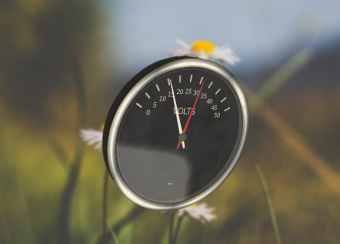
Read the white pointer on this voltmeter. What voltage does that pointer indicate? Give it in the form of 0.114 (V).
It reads 15 (V)
